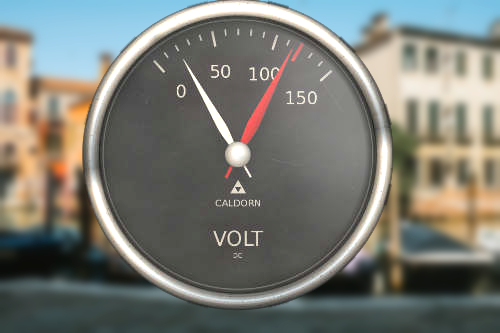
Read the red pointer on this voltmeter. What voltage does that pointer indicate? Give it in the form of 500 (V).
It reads 115 (V)
